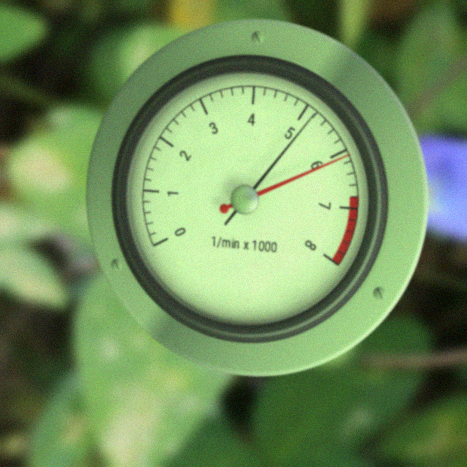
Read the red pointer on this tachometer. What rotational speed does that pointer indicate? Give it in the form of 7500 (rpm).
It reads 6100 (rpm)
